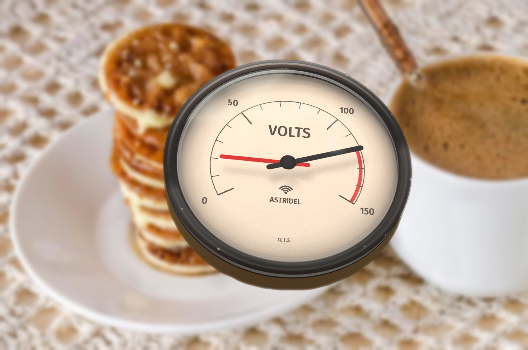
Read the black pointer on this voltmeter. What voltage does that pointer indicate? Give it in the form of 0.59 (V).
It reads 120 (V)
